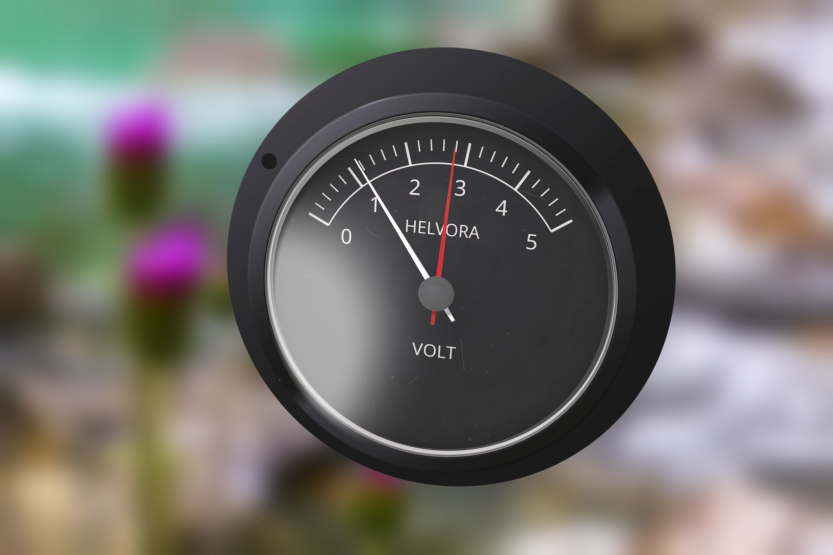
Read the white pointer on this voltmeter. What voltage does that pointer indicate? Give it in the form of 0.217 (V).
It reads 1.2 (V)
